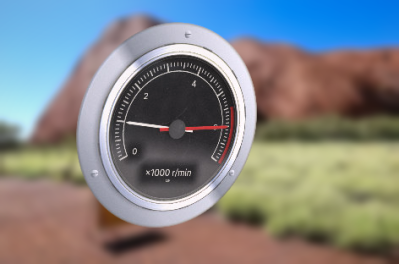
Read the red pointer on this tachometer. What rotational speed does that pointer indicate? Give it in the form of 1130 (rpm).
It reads 6000 (rpm)
